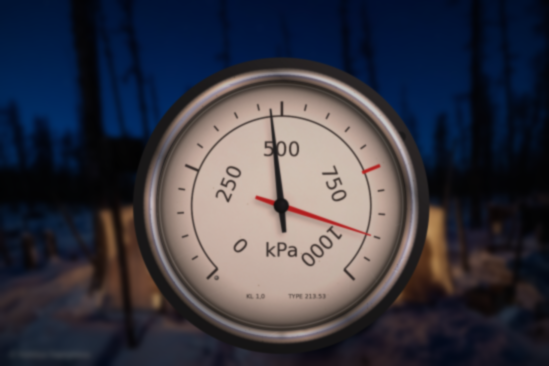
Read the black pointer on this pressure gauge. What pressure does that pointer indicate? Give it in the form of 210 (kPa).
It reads 475 (kPa)
